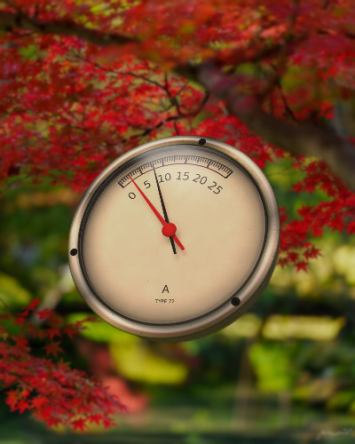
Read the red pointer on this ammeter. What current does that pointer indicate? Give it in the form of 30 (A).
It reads 2.5 (A)
